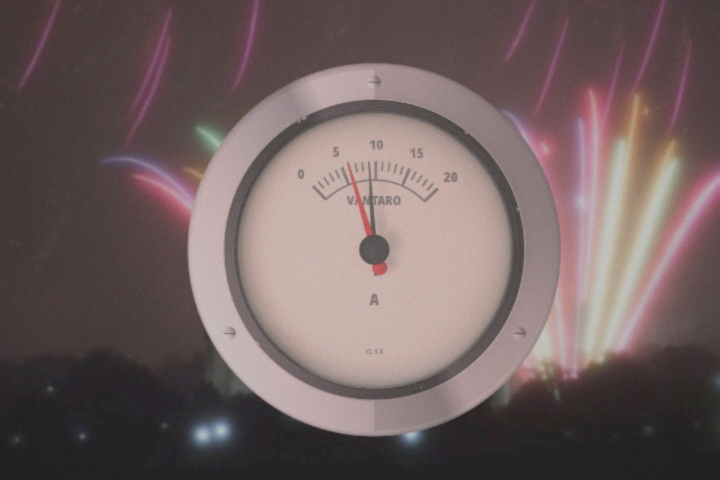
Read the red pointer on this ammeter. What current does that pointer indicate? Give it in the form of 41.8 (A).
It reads 6 (A)
